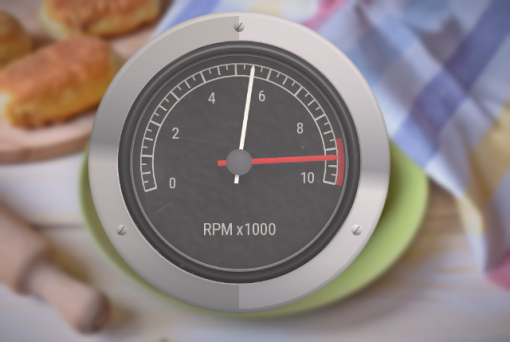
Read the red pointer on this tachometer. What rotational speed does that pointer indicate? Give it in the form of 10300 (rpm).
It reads 9250 (rpm)
